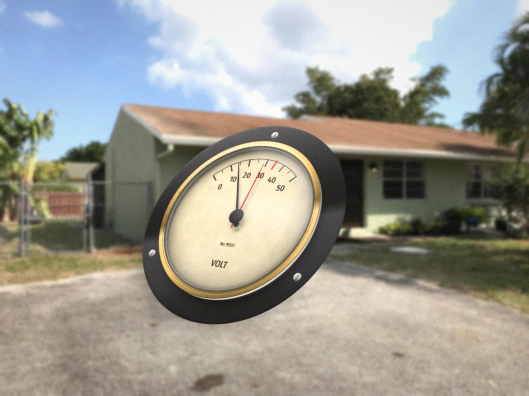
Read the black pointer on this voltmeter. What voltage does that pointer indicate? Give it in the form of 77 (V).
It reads 15 (V)
